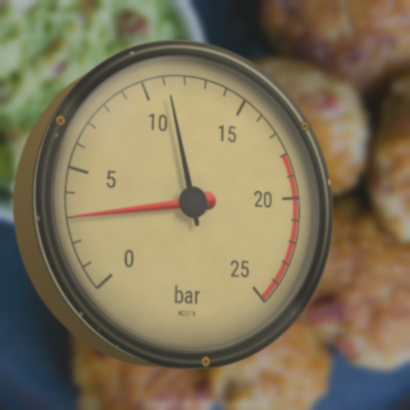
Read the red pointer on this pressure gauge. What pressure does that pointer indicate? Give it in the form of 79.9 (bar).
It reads 3 (bar)
